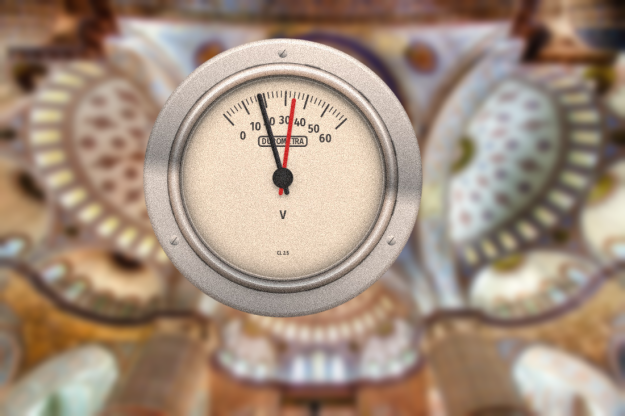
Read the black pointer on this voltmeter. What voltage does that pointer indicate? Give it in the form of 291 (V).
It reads 18 (V)
